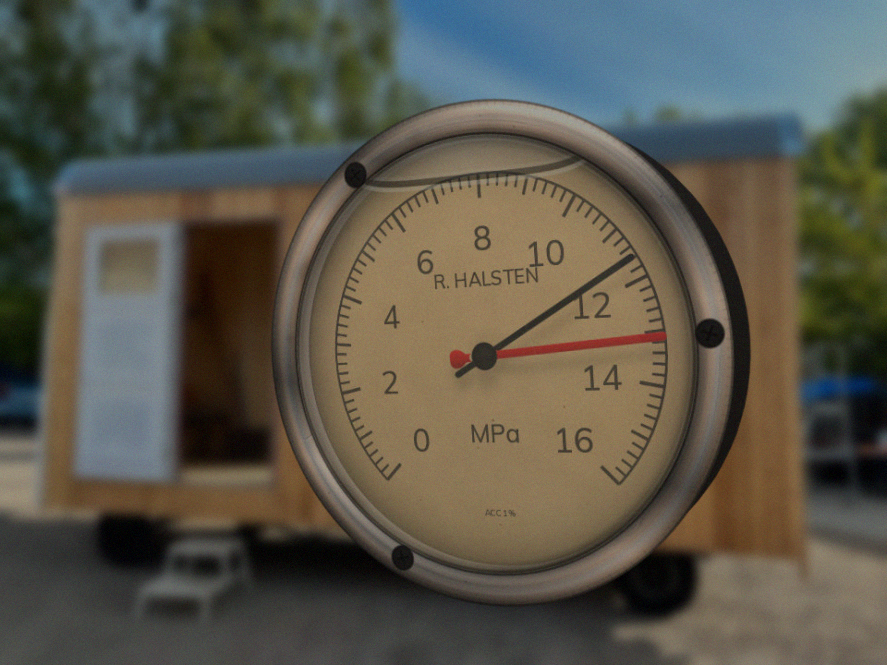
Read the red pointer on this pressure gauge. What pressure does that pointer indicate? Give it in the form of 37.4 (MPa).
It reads 13.1 (MPa)
